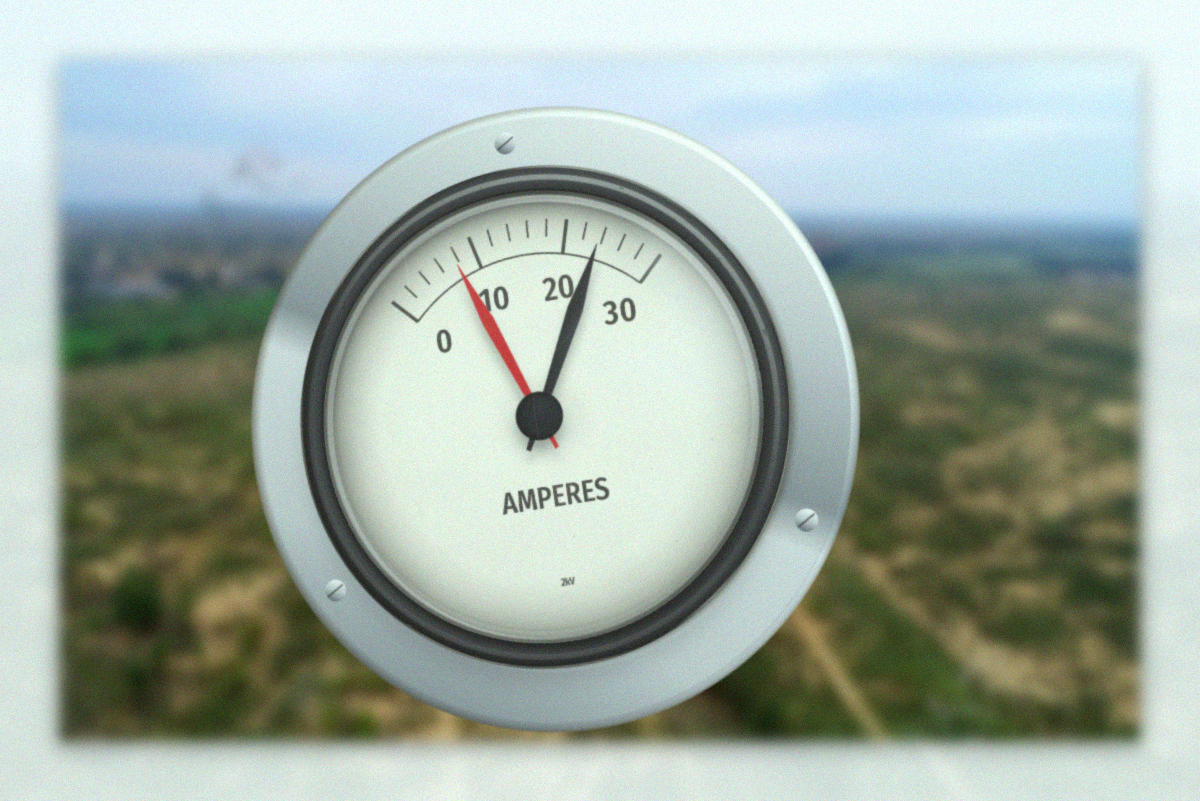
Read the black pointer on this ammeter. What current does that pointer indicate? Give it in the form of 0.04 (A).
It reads 24 (A)
